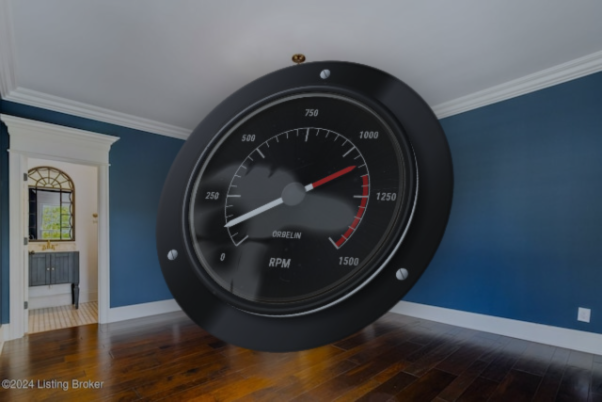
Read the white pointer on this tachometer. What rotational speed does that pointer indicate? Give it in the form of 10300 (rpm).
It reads 100 (rpm)
